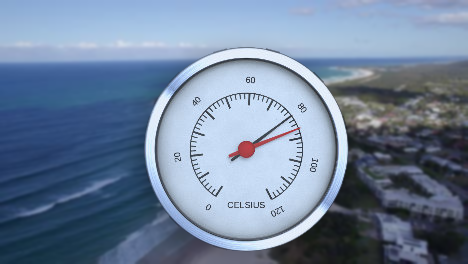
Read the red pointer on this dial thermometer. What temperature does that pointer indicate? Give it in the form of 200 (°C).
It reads 86 (°C)
